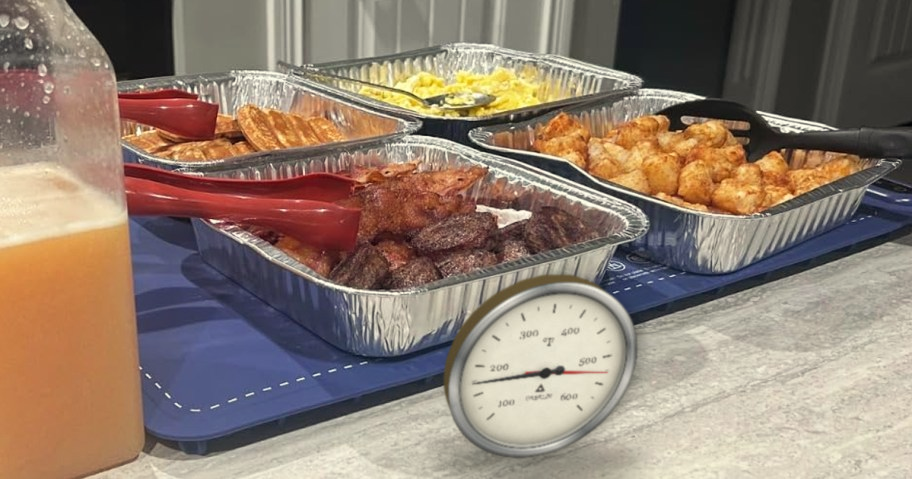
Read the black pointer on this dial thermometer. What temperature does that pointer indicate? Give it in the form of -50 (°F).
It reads 175 (°F)
